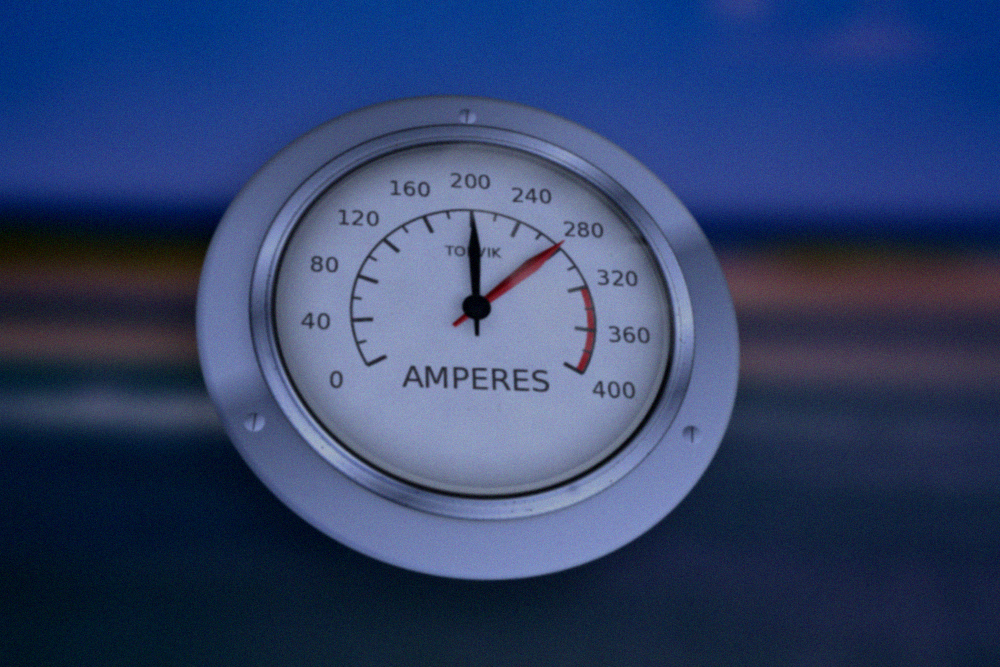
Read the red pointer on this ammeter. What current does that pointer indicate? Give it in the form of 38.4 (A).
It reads 280 (A)
